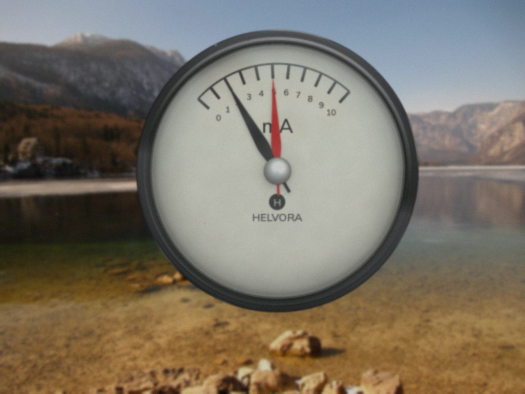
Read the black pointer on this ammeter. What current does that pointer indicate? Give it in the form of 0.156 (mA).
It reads 2 (mA)
